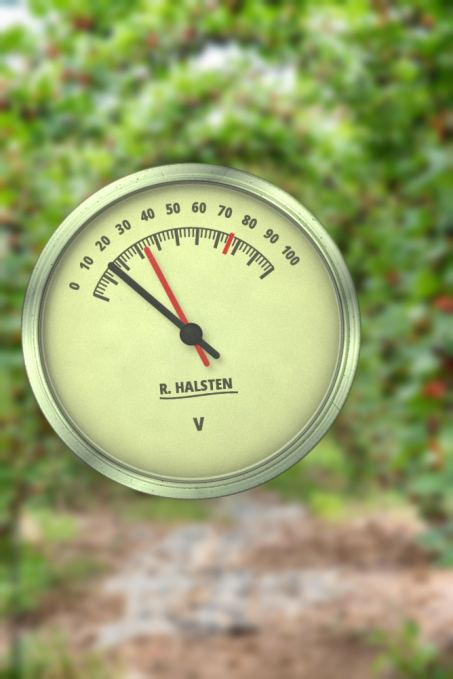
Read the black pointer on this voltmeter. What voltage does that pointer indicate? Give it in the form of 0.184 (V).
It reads 16 (V)
